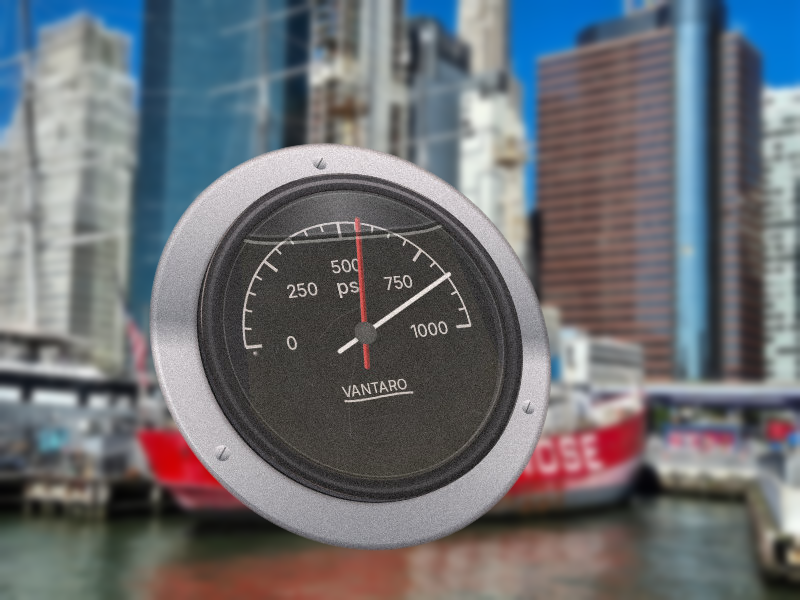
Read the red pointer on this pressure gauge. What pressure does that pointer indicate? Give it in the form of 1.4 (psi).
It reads 550 (psi)
